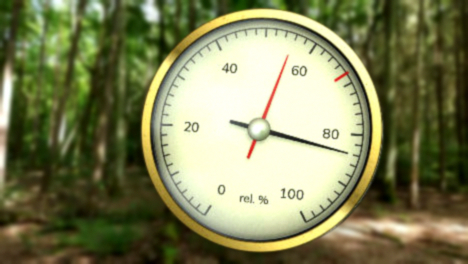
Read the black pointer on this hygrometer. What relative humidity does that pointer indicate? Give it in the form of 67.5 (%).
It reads 84 (%)
